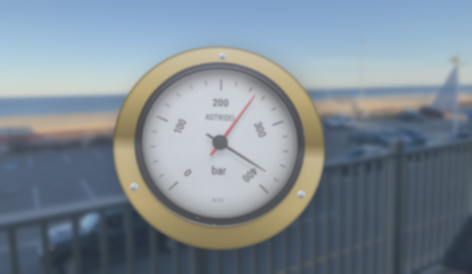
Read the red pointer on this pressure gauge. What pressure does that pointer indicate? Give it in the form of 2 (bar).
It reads 250 (bar)
